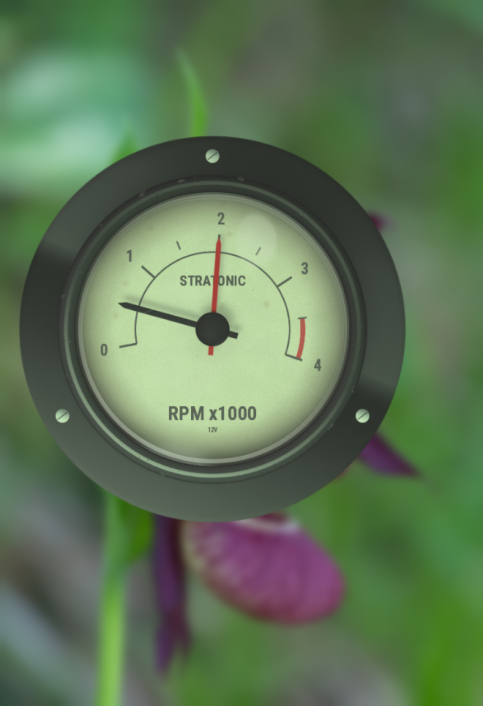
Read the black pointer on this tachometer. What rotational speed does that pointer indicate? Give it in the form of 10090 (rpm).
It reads 500 (rpm)
